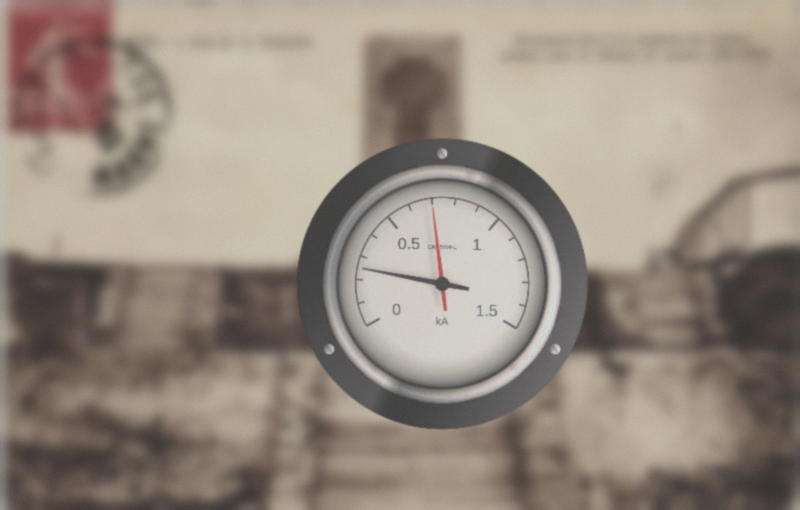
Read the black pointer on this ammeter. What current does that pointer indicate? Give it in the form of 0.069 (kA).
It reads 0.25 (kA)
